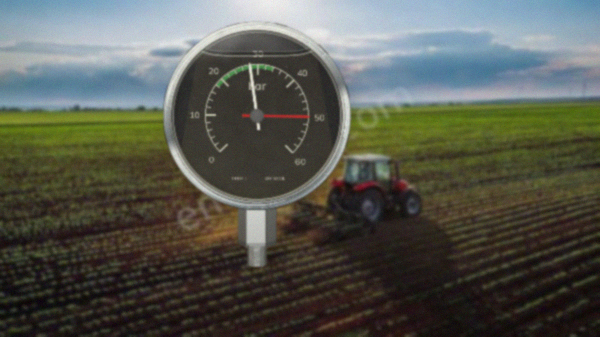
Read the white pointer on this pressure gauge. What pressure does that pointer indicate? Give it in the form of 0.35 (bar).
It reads 28 (bar)
